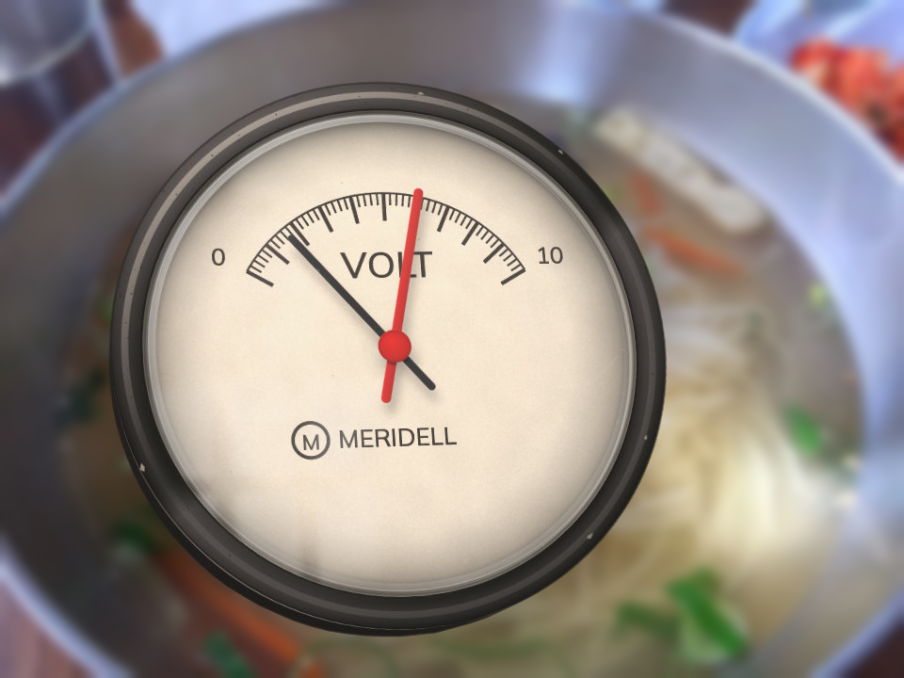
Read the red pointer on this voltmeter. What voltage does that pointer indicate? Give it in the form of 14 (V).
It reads 6 (V)
